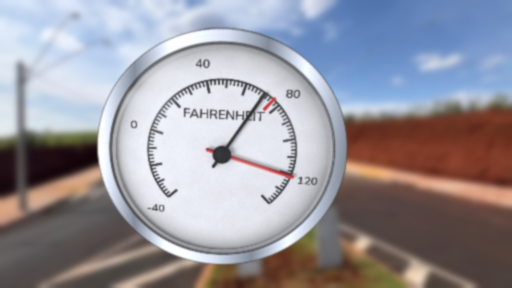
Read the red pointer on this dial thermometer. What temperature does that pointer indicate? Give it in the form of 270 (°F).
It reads 120 (°F)
